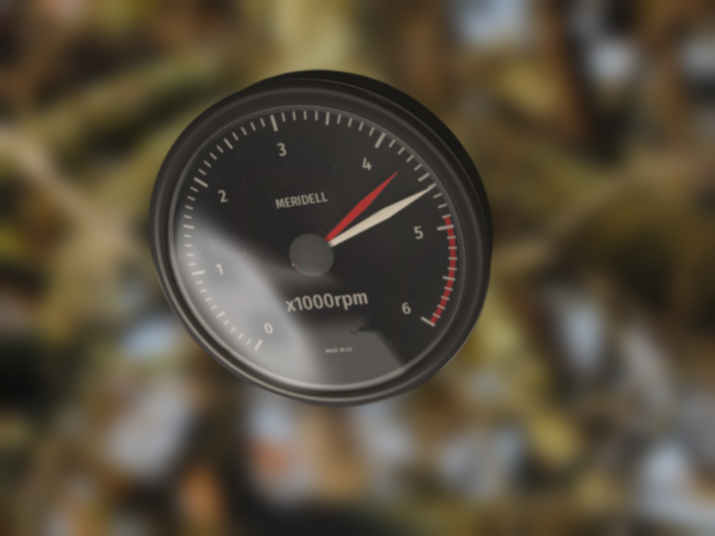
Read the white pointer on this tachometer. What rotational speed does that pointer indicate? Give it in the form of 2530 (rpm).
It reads 4600 (rpm)
